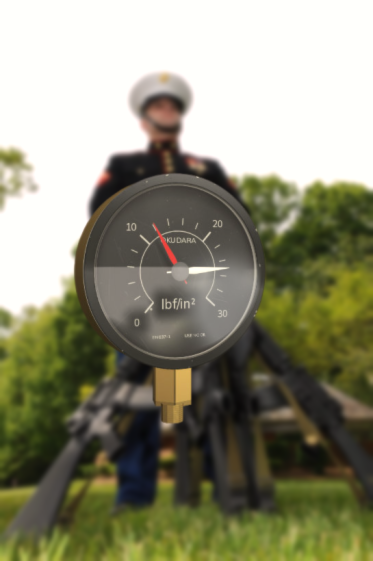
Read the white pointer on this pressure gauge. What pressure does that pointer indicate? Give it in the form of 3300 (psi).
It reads 25 (psi)
